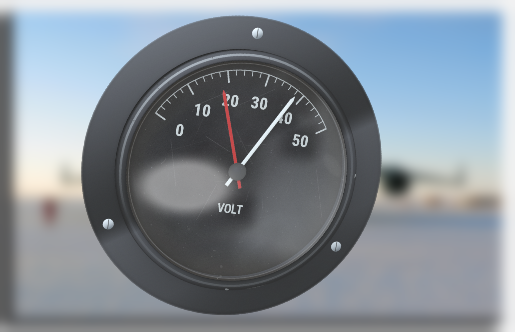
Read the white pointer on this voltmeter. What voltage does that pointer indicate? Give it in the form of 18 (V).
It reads 38 (V)
